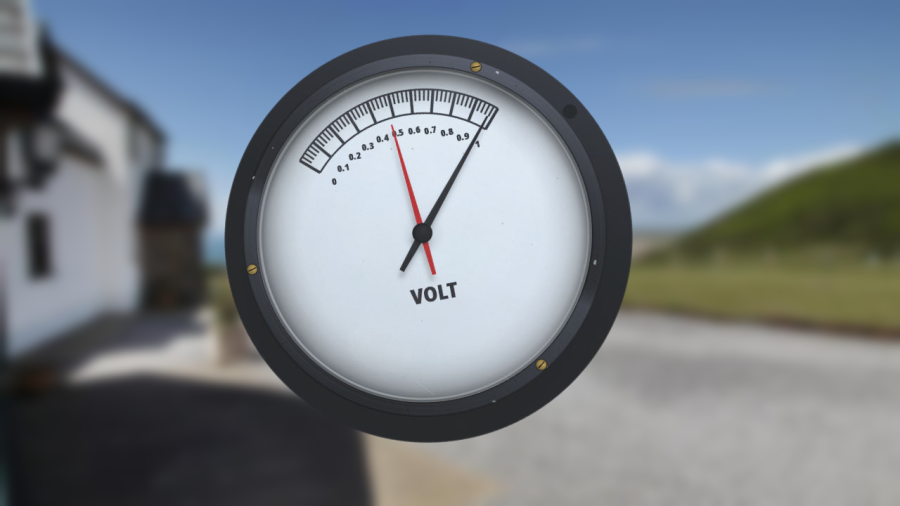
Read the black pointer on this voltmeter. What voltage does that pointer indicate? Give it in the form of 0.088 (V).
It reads 0.98 (V)
